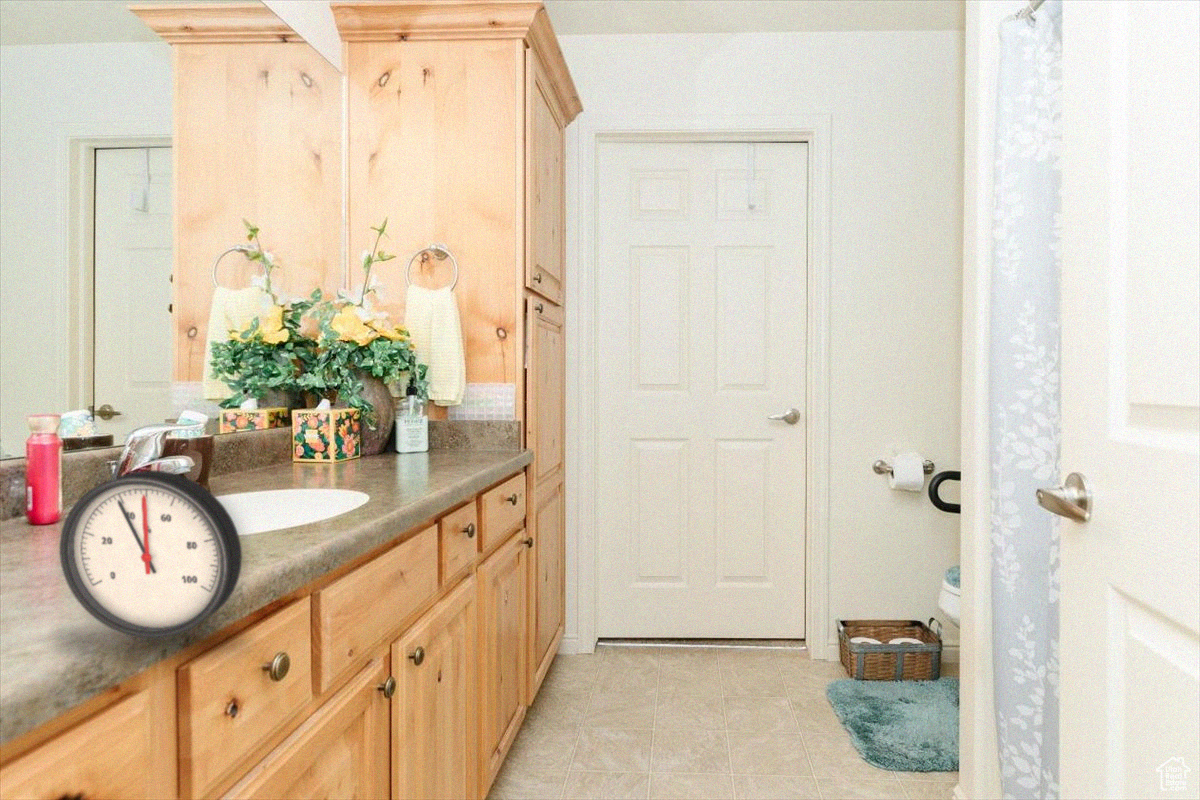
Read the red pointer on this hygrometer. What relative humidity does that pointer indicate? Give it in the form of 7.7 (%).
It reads 50 (%)
